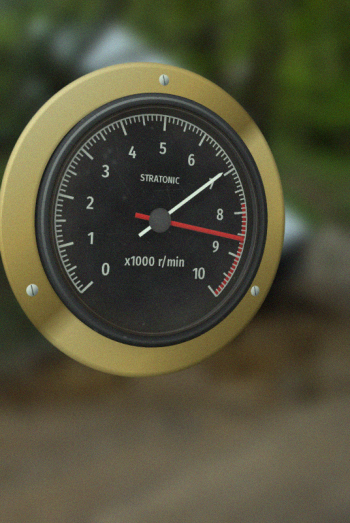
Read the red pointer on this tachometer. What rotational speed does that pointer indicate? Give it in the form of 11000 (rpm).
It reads 8600 (rpm)
